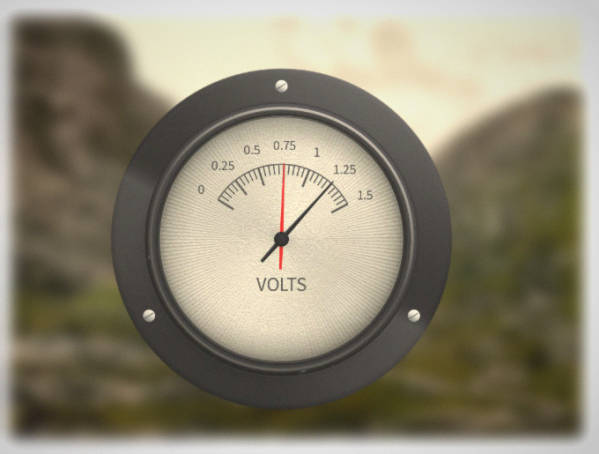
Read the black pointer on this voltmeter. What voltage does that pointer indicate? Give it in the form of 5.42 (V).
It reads 1.25 (V)
